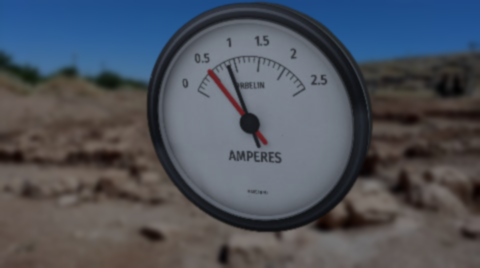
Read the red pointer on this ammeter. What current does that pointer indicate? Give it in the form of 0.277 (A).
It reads 0.5 (A)
